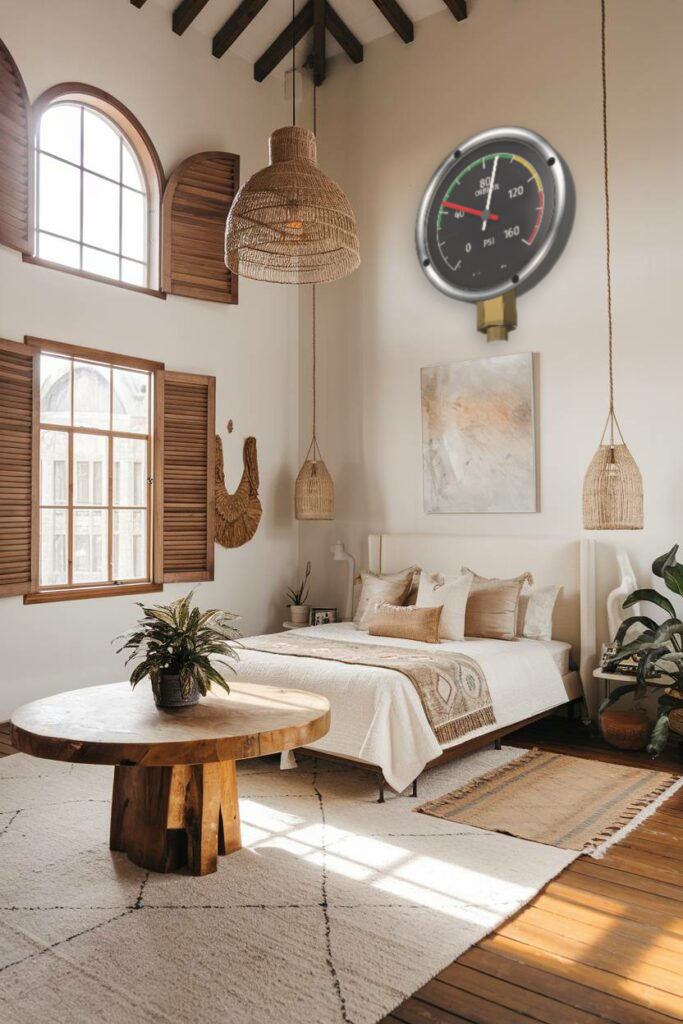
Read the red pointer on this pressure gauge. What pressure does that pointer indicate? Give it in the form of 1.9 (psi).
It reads 45 (psi)
